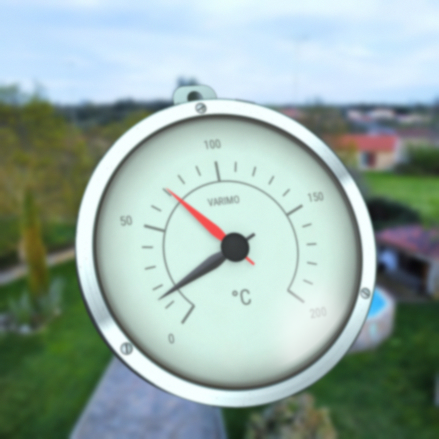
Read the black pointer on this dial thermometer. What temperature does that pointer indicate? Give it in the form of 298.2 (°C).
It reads 15 (°C)
